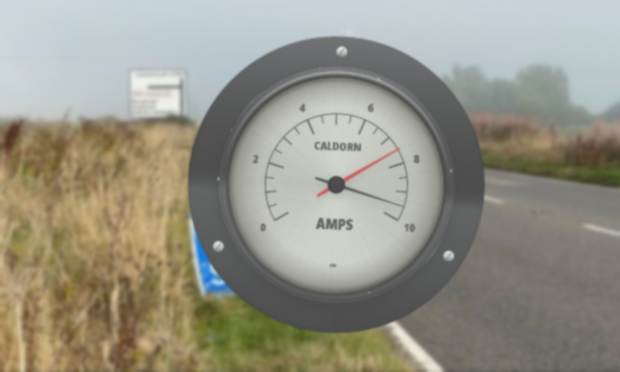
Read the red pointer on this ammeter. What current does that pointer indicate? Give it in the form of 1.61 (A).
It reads 7.5 (A)
